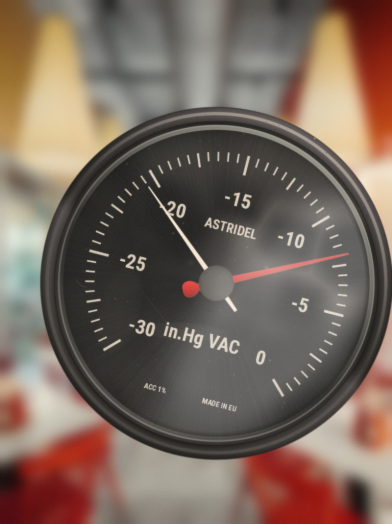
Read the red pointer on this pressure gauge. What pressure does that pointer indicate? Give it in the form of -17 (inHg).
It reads -8 (inHg)
